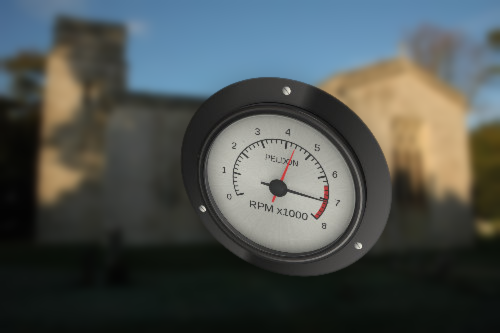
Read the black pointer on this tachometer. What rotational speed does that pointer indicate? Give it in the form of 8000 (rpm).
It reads 7000 (rpm)
